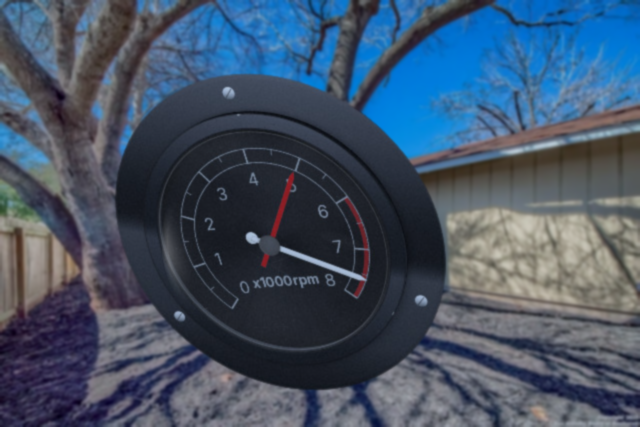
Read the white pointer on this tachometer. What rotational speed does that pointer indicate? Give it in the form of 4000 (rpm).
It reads 7500 (rpm)
